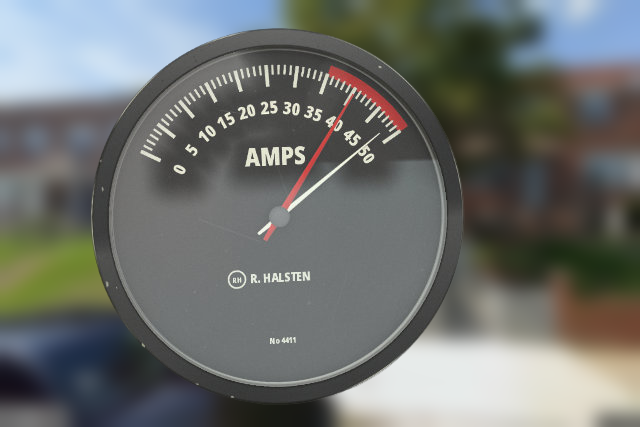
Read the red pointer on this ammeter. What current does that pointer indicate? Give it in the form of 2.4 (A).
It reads 40 (A)
